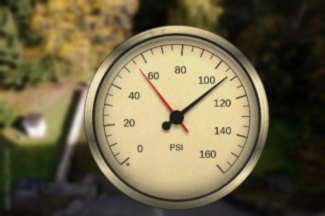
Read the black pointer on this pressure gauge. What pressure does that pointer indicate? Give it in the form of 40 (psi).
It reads 107.5 (psi)
